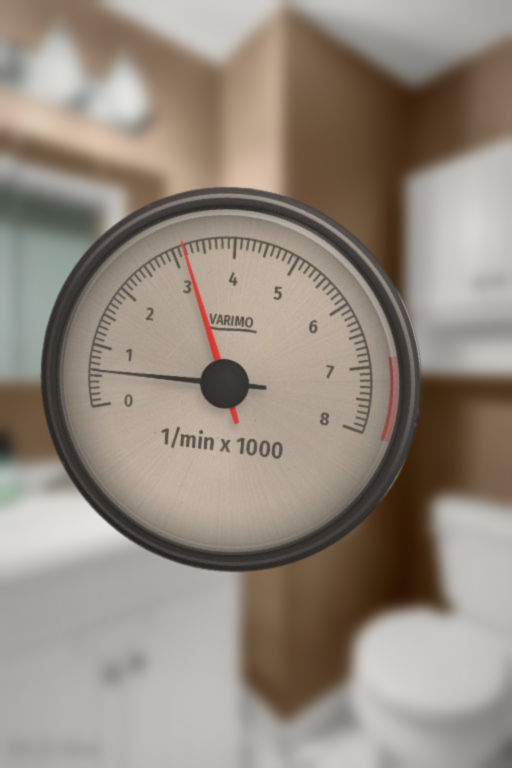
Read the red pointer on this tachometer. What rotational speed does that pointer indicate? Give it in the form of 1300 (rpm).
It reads 3200 (rpm)
